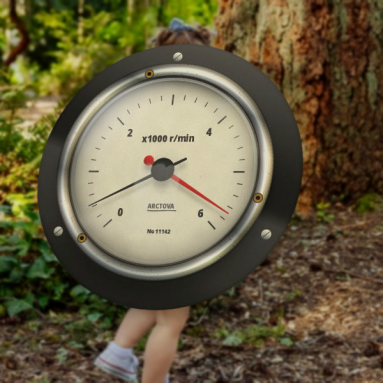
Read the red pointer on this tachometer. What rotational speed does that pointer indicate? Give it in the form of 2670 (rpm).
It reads 5700 (rpm)
